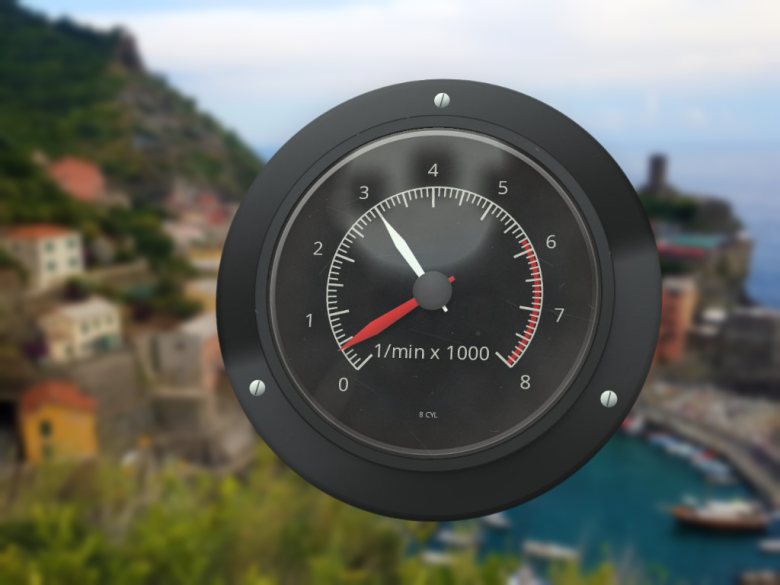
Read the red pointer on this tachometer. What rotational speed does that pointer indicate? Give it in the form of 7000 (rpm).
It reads 400 (rpm)
